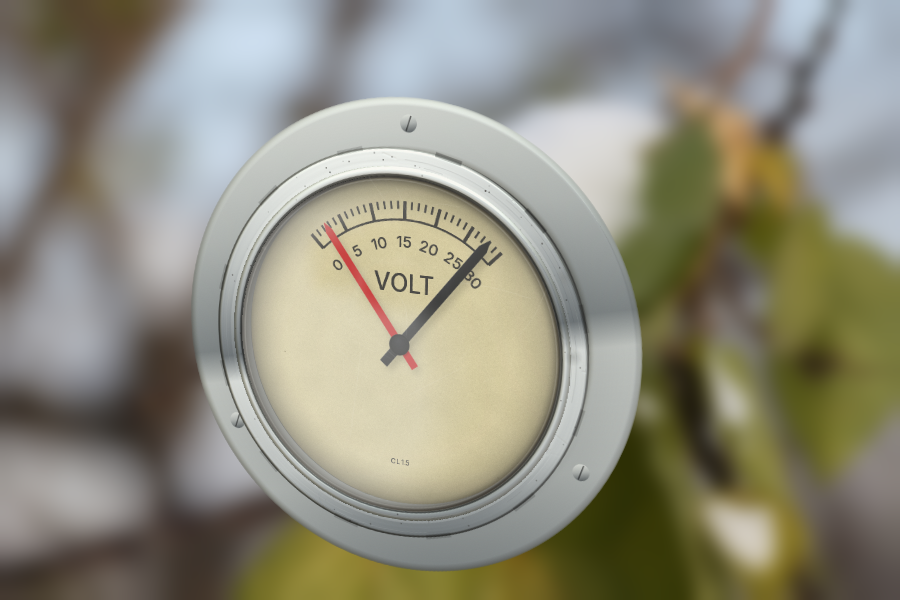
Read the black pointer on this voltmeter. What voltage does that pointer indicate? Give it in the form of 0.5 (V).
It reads 28 (V)
